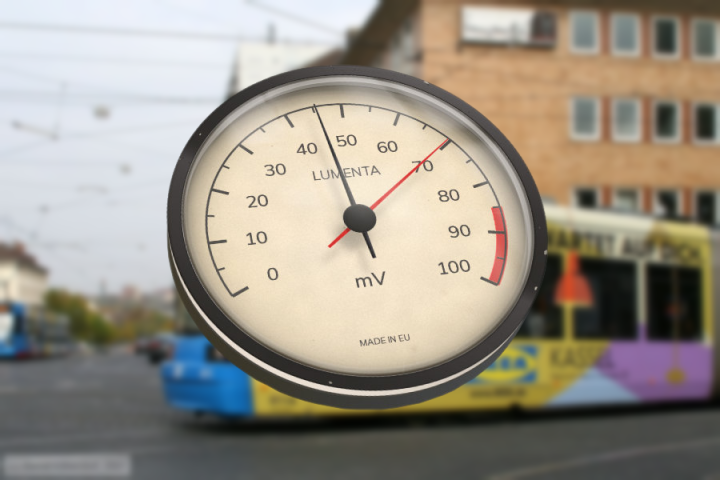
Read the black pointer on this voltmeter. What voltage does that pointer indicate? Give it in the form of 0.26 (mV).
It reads 45 (mV)
